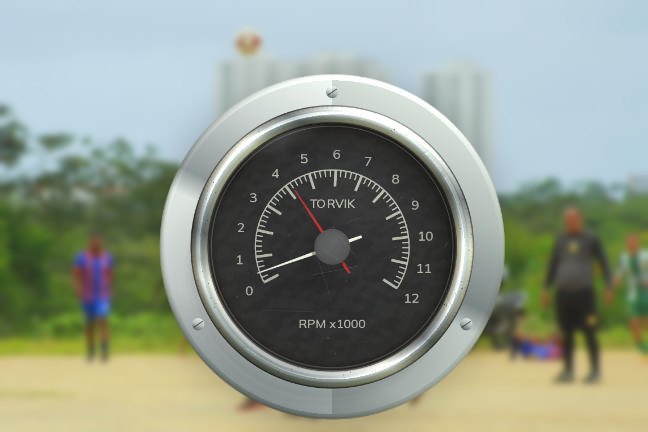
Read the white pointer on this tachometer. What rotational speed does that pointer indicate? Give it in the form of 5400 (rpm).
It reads 400 (rpm)
